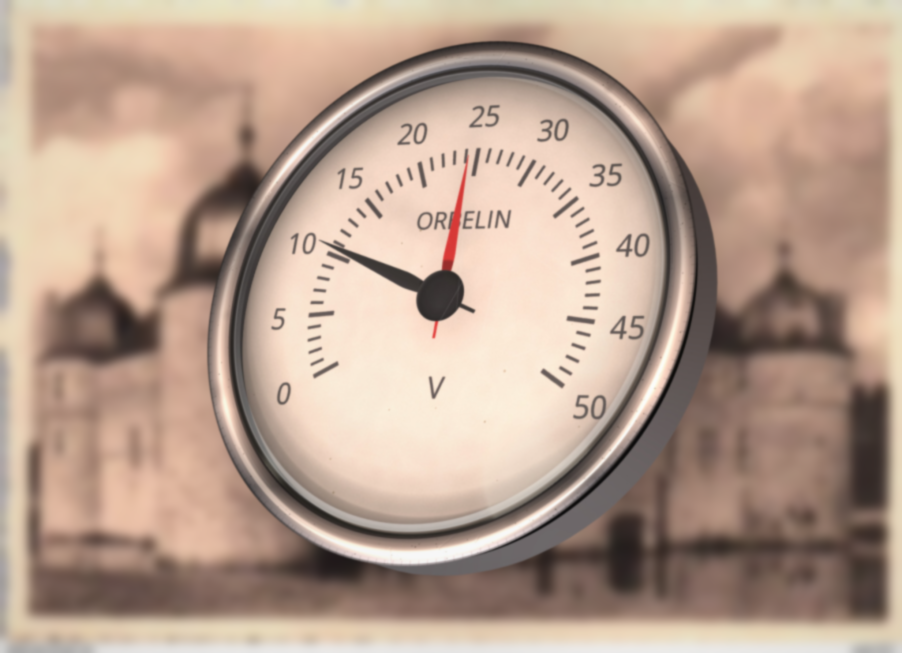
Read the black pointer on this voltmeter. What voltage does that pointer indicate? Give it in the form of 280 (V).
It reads 10.5 (V)
